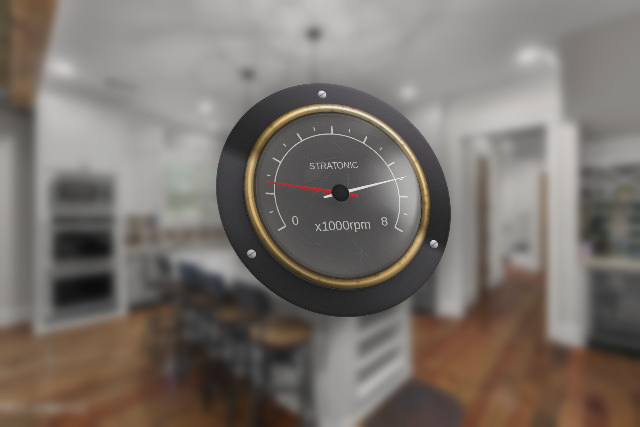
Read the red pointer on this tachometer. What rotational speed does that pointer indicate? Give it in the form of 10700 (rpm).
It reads 1250 (rpm)
